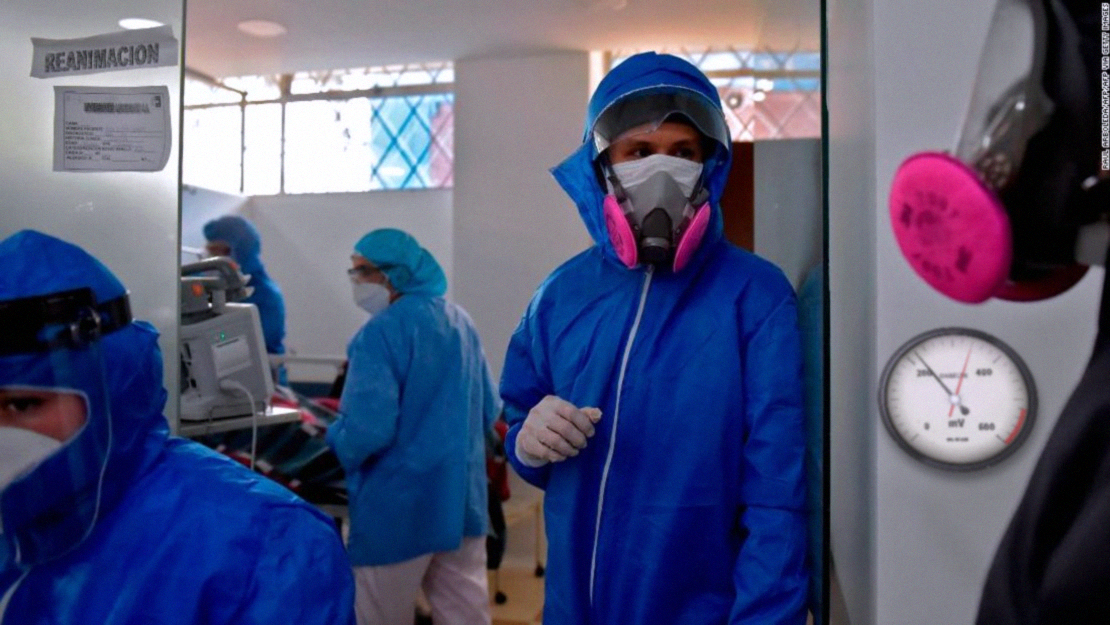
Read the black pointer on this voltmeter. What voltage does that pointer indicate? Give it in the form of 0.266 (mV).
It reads 220 (mV)
